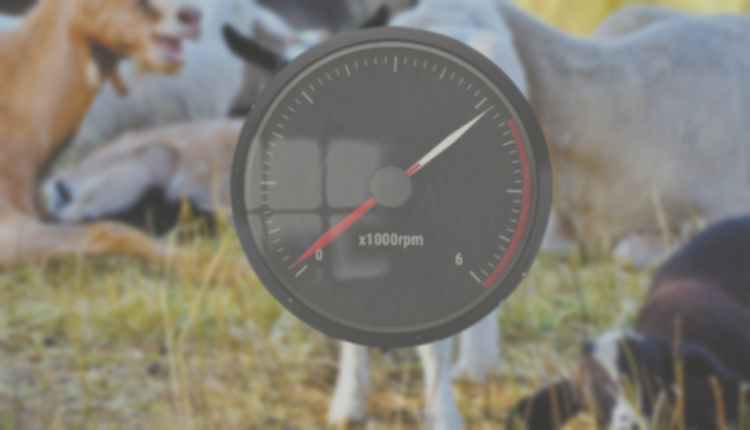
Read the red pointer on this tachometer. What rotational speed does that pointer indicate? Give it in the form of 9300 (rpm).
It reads 100 (rpm)
